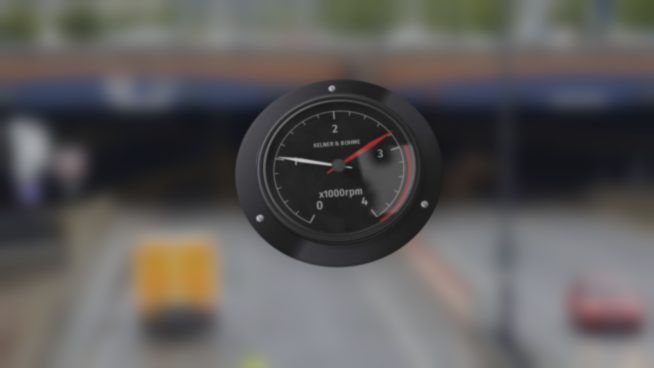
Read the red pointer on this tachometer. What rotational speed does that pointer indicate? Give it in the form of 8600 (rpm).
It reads 2800 (rpm)
